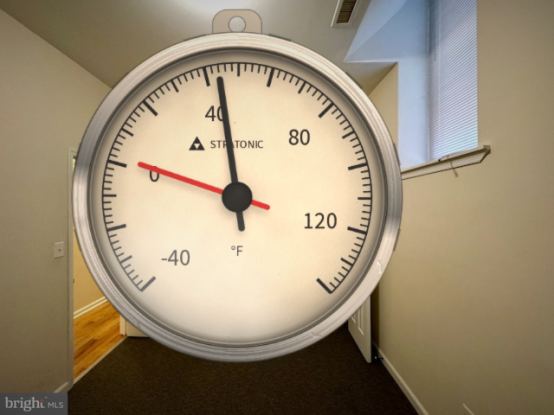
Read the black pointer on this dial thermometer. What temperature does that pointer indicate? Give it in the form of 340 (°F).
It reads 44 (°F)
